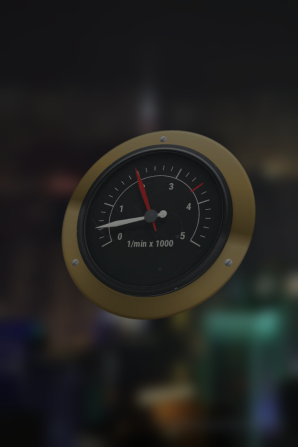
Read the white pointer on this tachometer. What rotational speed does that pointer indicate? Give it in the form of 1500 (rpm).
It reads 400 (rpm)
